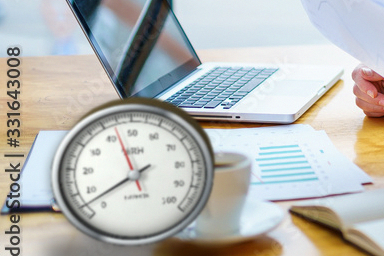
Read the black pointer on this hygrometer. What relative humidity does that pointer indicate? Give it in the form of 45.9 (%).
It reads 5 (%)
